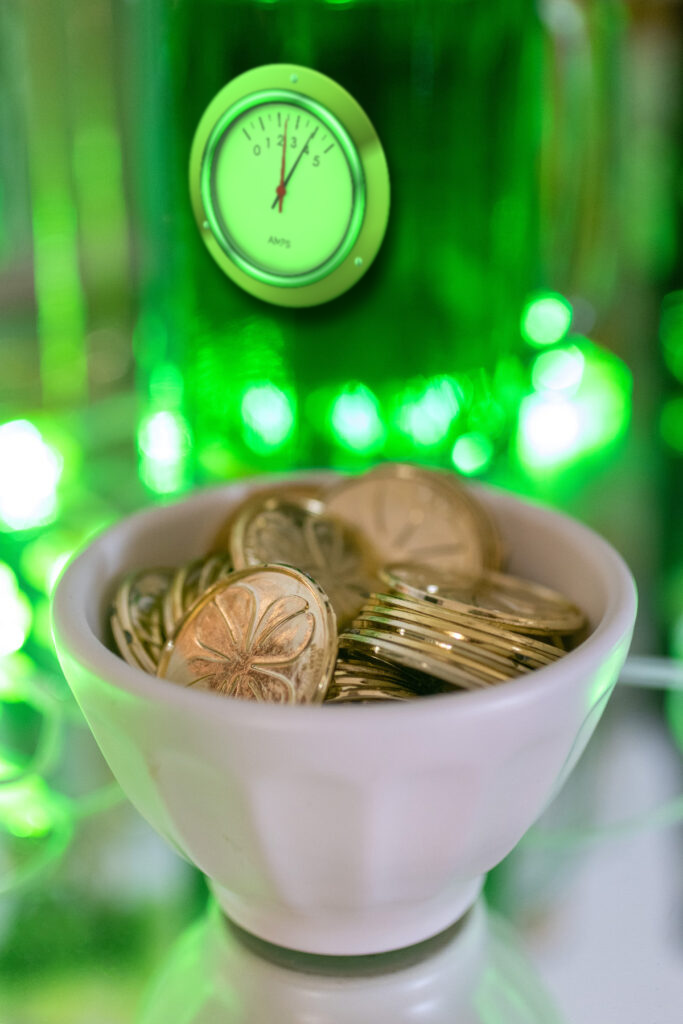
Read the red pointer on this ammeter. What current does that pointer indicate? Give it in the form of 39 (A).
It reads 2.5 (A)
